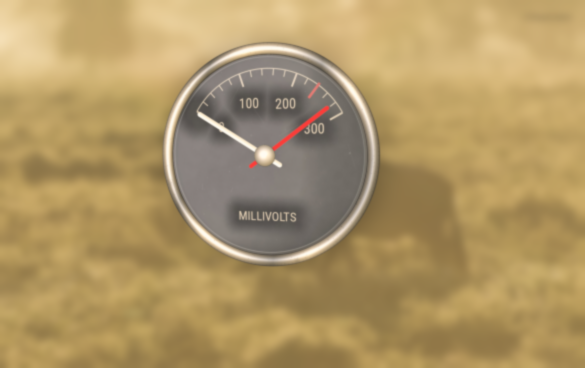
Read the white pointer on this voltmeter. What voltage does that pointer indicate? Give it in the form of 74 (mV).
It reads 0 (mV)
